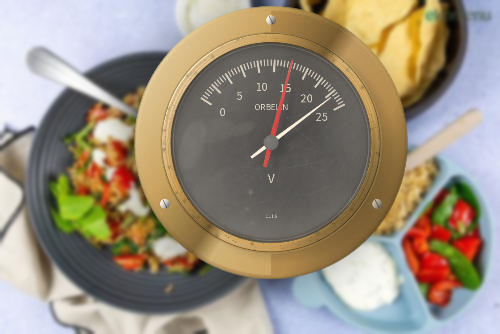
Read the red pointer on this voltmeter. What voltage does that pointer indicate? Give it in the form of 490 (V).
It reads 15 (V)
